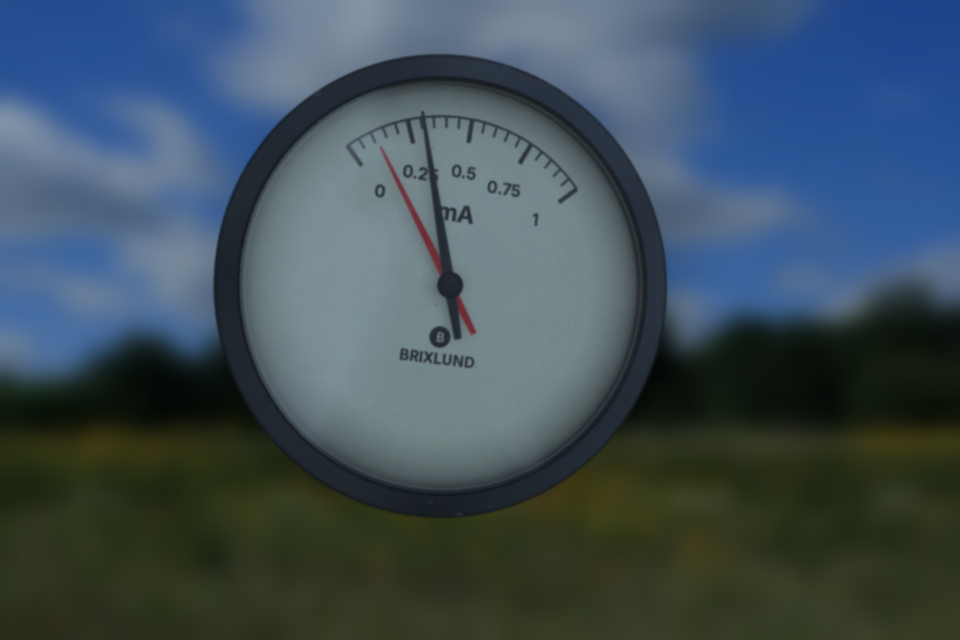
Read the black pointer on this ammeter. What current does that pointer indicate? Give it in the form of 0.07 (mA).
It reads 0.3 (mA)
